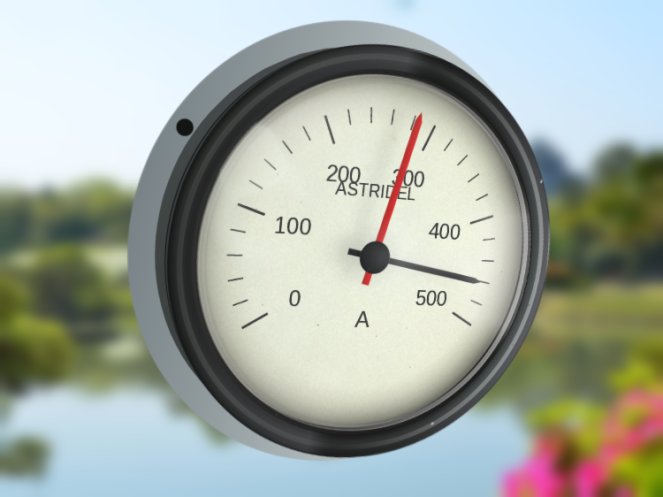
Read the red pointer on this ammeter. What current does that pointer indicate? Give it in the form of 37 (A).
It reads 280 (A)
